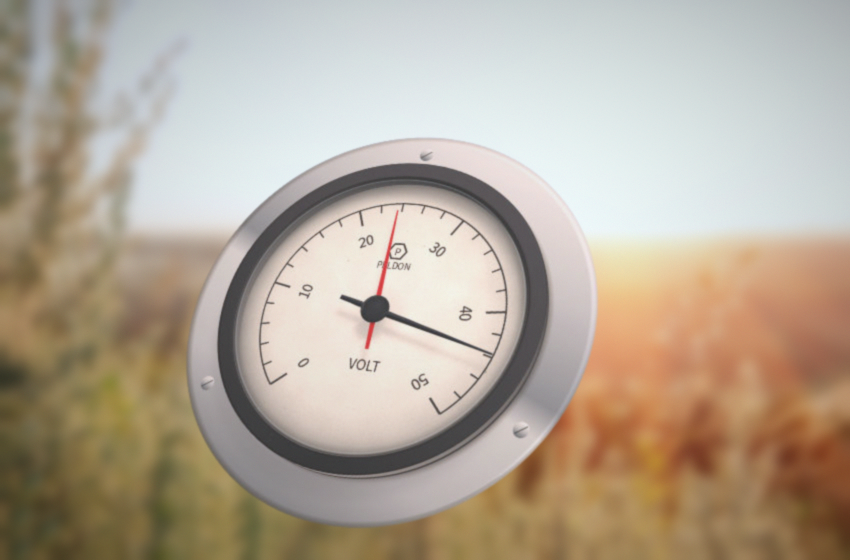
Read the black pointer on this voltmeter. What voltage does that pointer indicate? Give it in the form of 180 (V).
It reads 44 (V)
